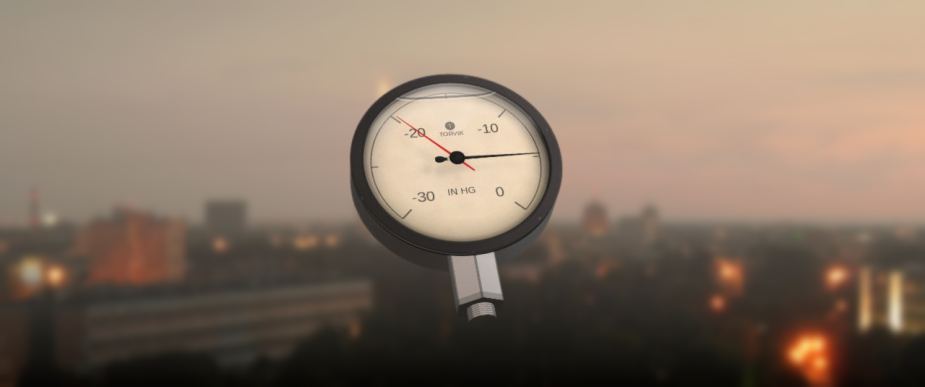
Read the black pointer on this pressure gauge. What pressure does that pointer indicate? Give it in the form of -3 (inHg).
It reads -5 (inHg)
